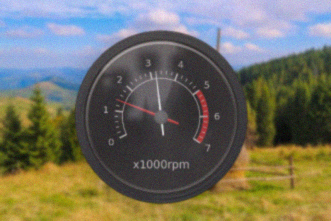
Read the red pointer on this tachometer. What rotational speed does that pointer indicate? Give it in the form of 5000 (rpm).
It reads 1400 (rpm)
